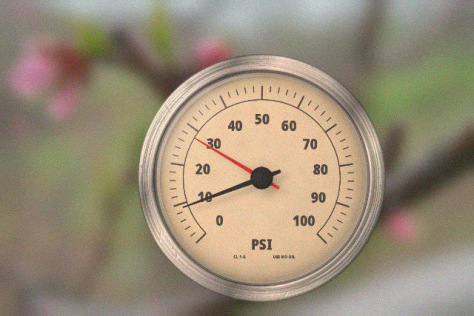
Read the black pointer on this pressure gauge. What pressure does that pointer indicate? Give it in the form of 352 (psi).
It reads 9 (psi)
